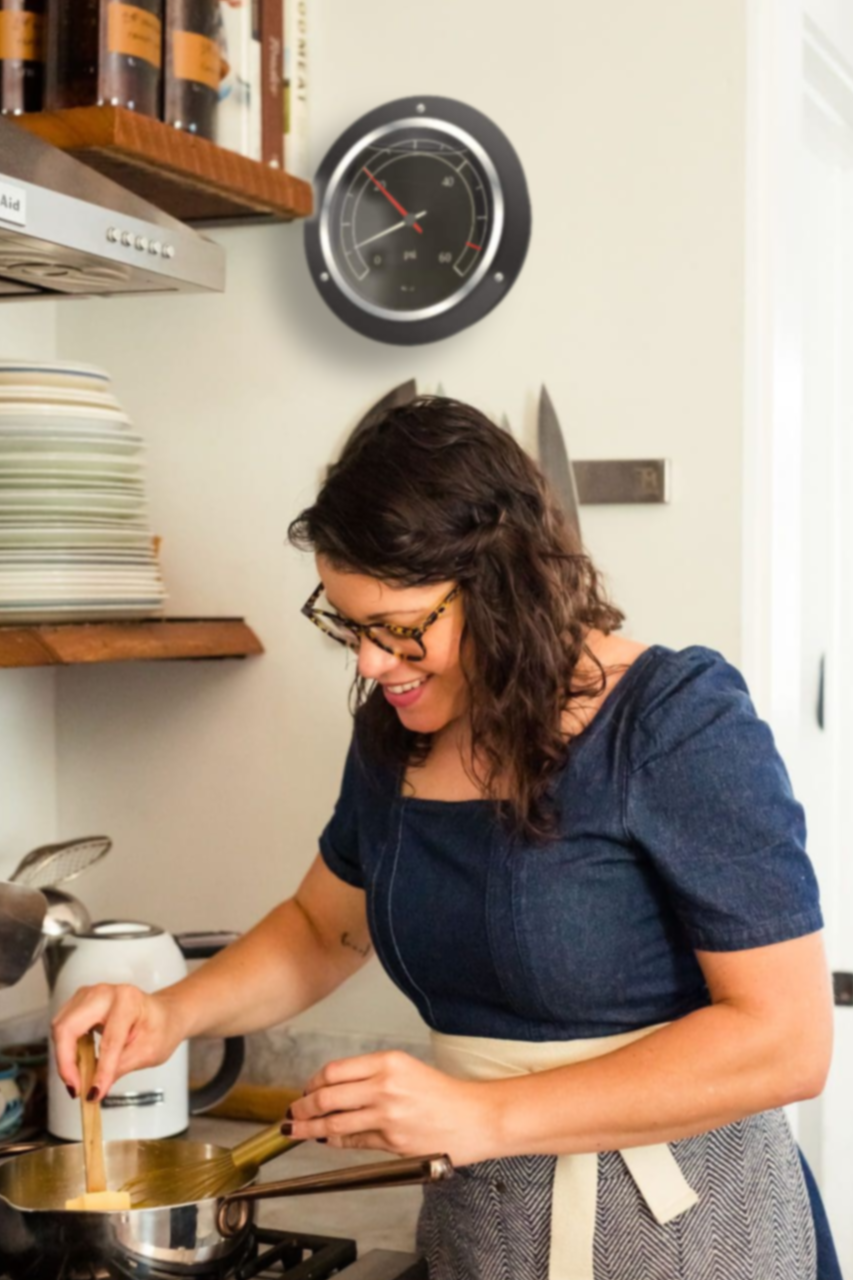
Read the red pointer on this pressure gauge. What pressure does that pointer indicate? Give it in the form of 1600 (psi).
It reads 20 (psi)
